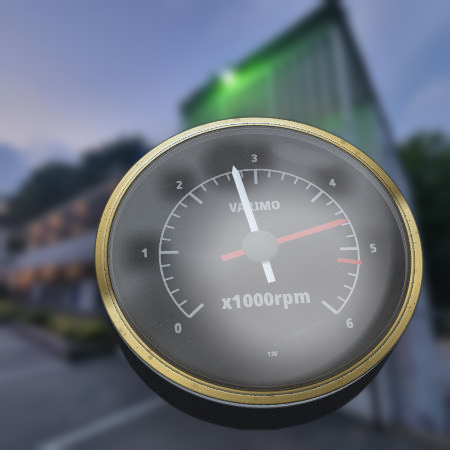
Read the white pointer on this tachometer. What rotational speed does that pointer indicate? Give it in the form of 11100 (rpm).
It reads 2700 (rpm)
